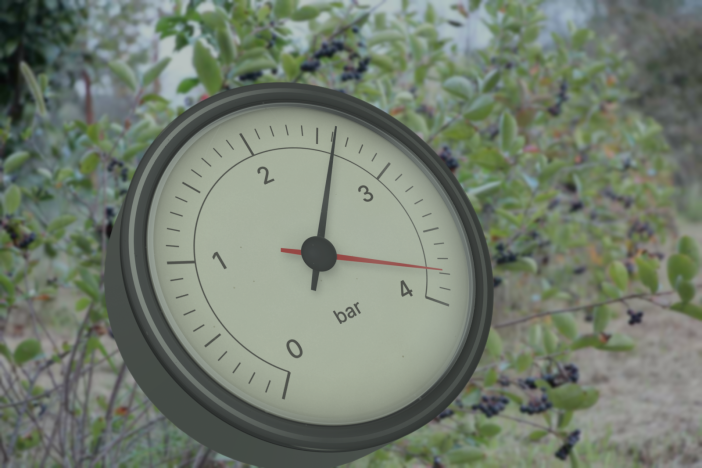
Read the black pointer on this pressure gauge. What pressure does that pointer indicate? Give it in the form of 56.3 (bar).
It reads 2.6 (bar)
